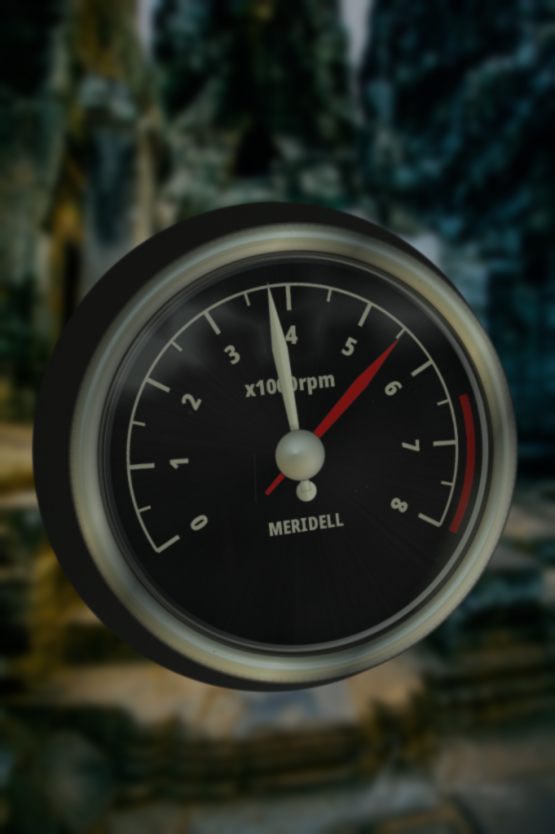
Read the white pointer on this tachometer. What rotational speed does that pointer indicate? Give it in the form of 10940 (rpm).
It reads 3750 (rpm)
